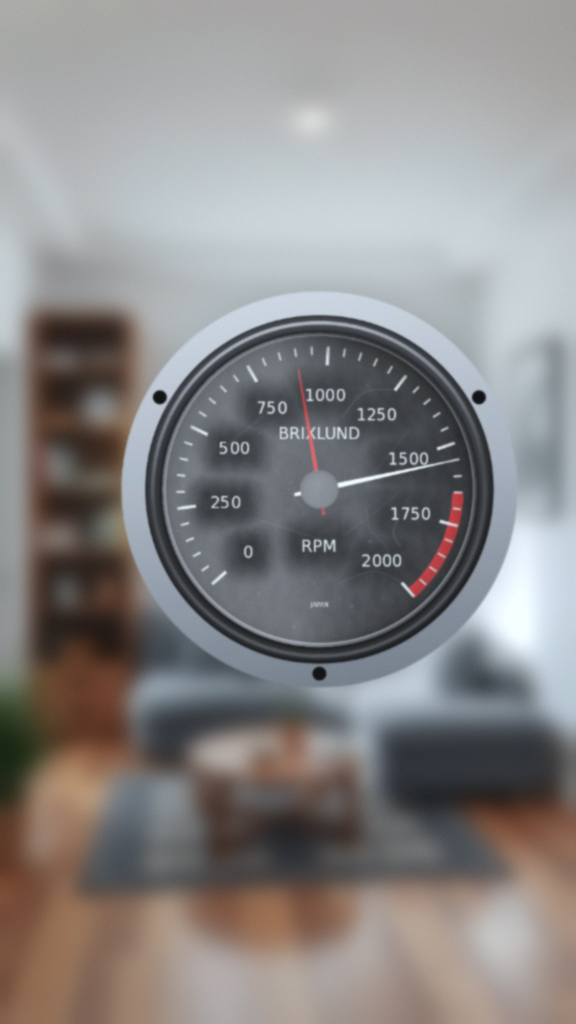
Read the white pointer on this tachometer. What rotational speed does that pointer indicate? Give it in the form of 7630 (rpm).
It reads 1550 (rpm)
